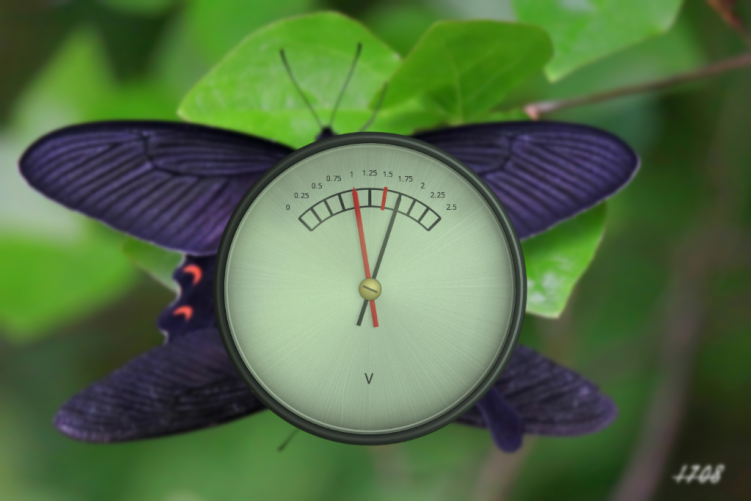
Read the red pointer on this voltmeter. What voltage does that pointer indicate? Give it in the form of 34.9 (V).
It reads 1 (V)
